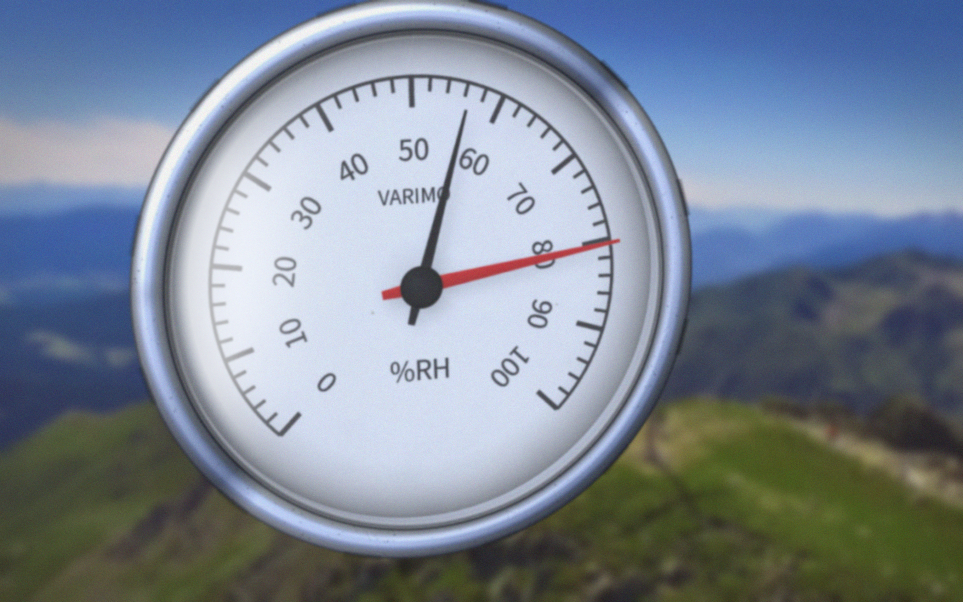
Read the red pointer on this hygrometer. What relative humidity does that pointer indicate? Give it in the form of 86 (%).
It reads 80 (%)
